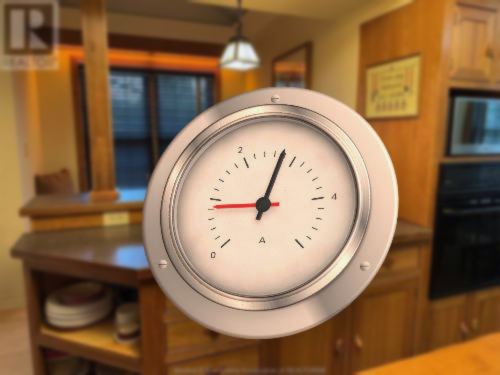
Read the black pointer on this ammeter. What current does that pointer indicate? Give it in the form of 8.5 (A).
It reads 2.8 (A)
